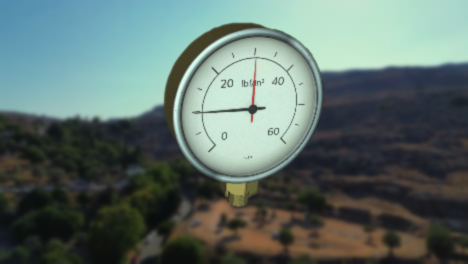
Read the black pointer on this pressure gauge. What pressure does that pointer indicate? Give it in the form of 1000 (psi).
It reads 10 (psi)
